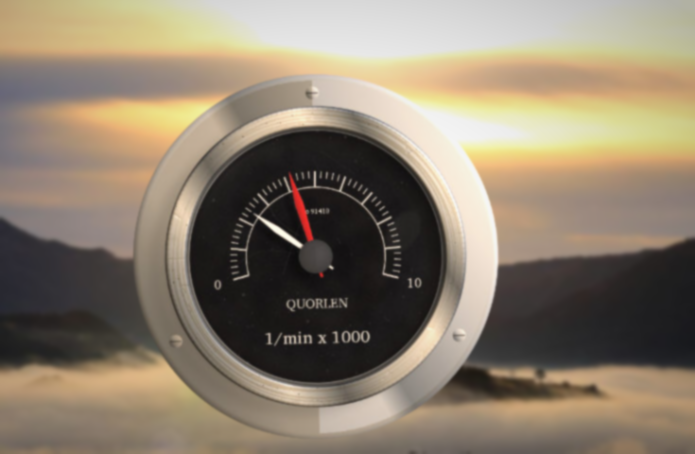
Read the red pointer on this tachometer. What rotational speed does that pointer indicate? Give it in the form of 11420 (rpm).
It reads 4200 (rpm)
